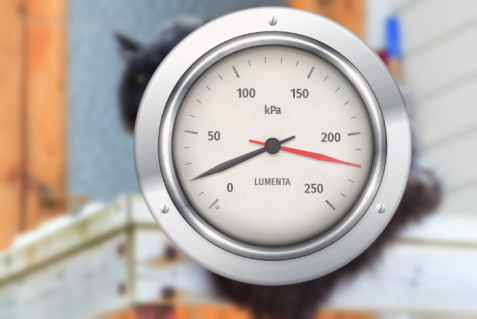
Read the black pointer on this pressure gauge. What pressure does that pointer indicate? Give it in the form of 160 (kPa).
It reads 20 (kPa)
